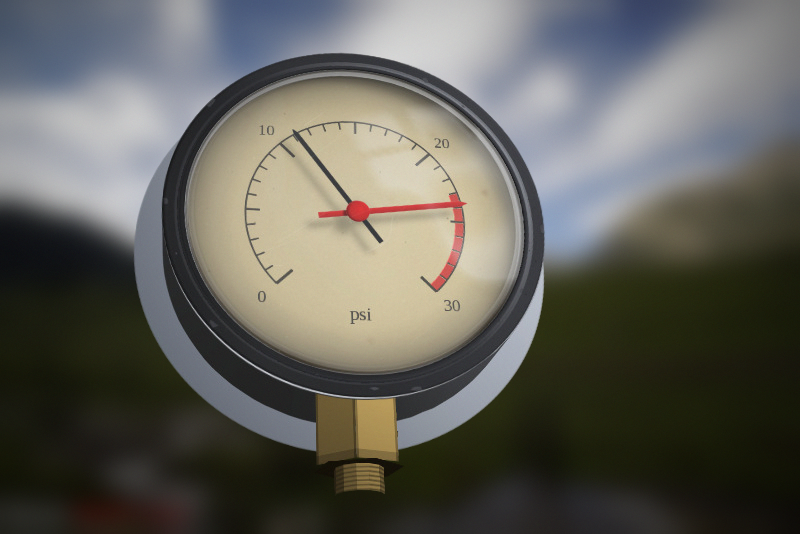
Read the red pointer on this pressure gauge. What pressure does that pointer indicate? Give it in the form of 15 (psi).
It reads 24 (psi)
